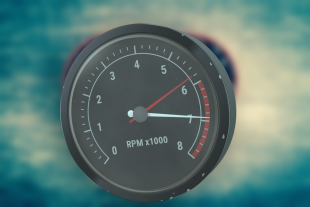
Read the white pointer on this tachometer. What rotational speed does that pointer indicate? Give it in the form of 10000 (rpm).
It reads 6900 (rpm)
